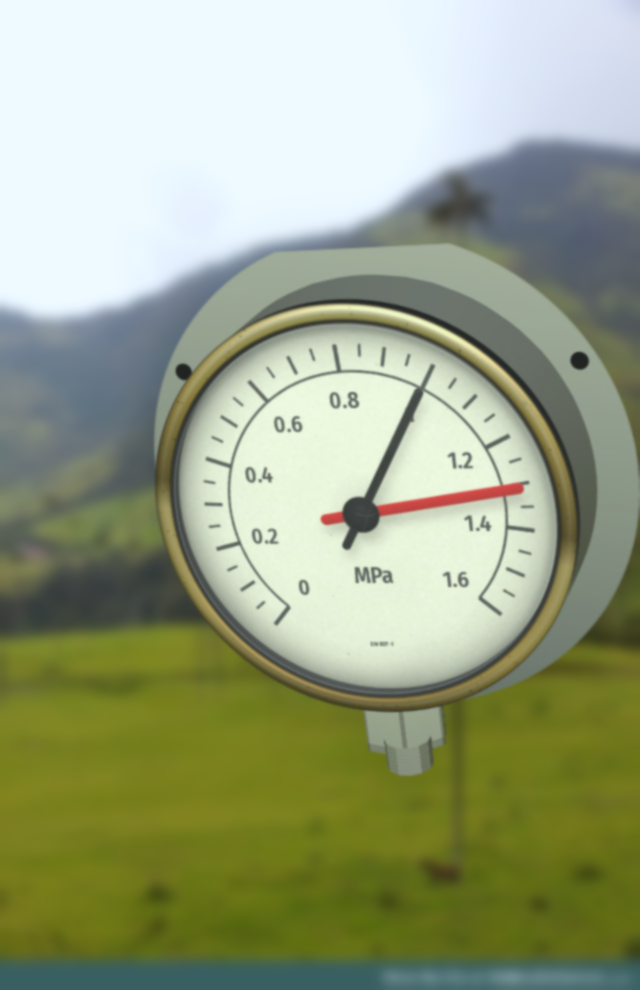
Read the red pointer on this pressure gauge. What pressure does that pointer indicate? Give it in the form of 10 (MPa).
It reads 1.3 (MPa)
